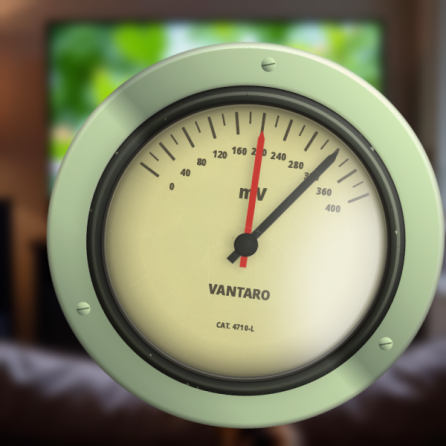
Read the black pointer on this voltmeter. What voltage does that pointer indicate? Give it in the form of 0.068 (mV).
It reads 320 (mV)
